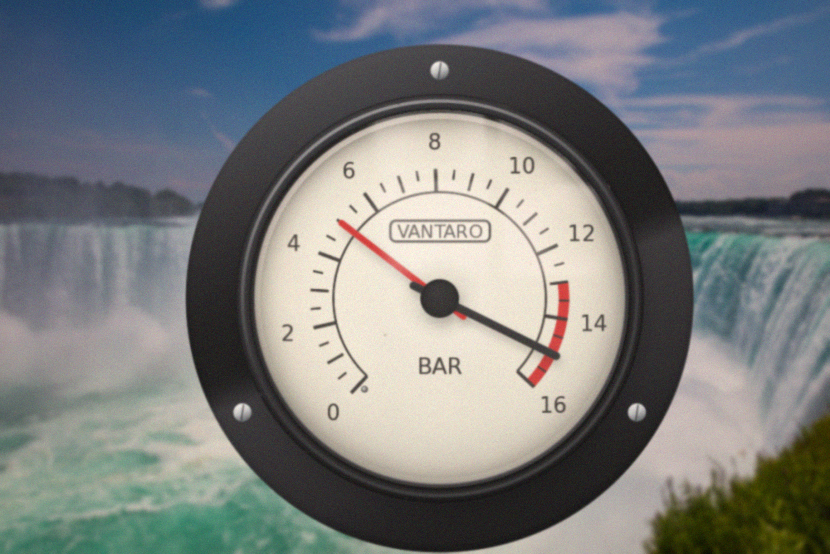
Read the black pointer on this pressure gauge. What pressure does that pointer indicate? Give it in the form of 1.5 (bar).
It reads 15 (bar)
